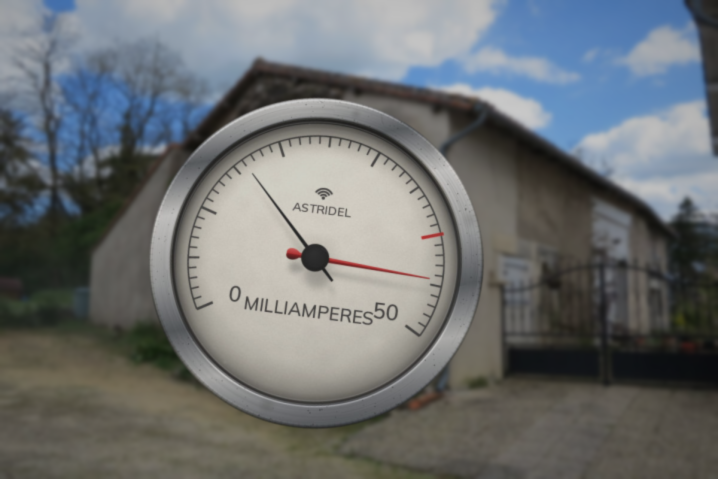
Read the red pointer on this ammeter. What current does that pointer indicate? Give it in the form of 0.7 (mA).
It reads 44.5 (mA)
